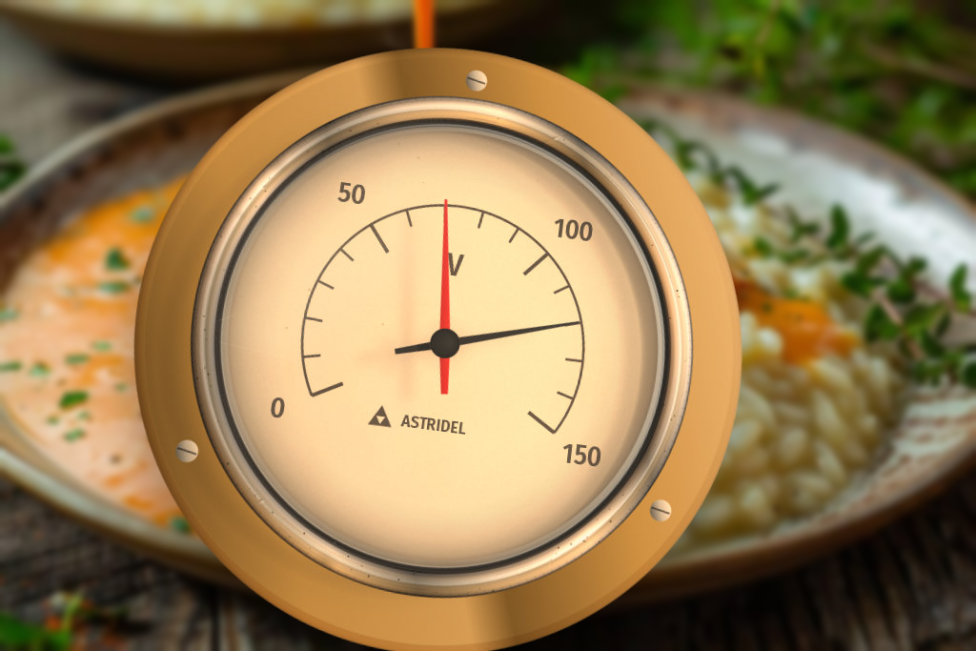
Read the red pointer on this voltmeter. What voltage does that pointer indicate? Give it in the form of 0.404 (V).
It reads 70 (V)
